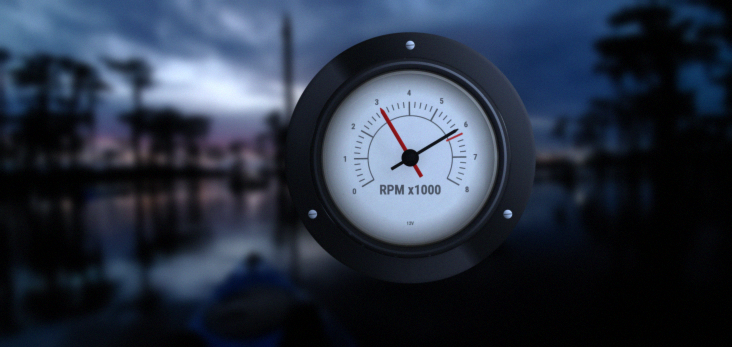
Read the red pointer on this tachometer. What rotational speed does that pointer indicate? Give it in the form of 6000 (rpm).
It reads 3000 (rpm)
